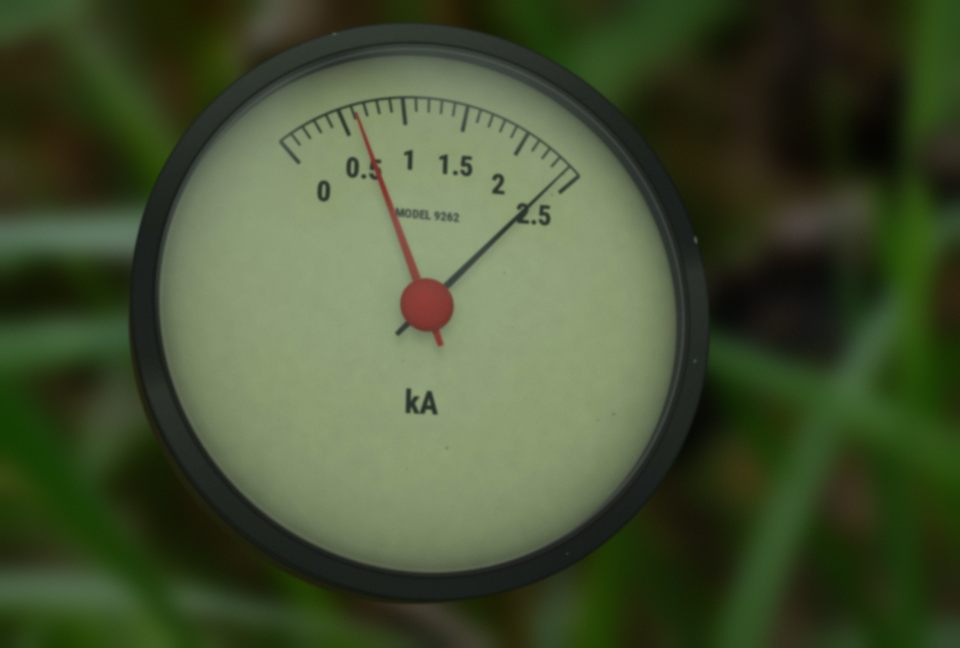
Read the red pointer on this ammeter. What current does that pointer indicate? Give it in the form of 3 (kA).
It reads 0.6 (kA)
